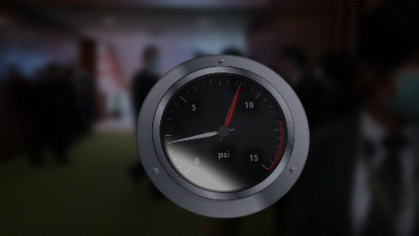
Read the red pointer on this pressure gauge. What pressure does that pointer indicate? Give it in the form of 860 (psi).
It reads 8.75 (psi)
